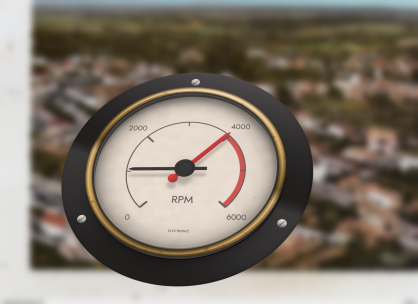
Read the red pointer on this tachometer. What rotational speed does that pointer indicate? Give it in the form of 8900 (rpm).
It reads 4000 (rpm)
